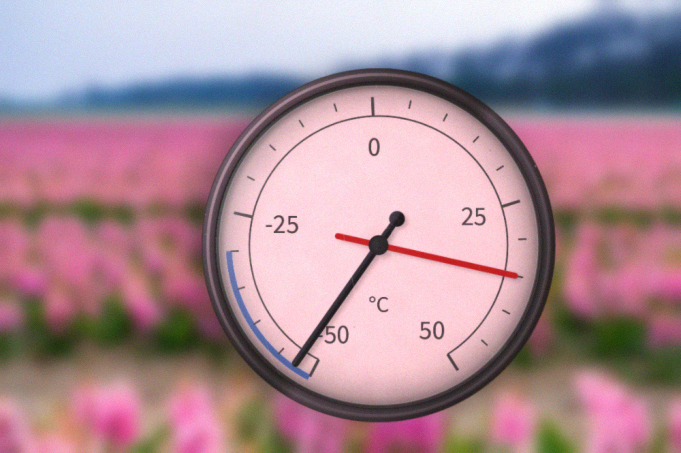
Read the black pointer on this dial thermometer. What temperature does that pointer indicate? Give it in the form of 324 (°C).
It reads -47.5 (°C)
